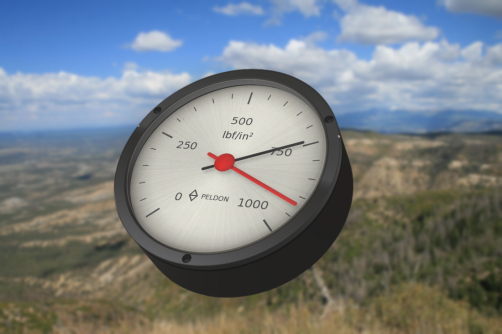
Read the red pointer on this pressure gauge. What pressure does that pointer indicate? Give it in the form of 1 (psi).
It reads 925 (psi)
